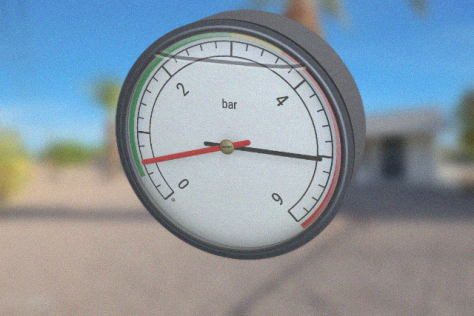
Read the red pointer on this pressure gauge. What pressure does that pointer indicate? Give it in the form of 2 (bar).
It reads 0.6 (bar)
